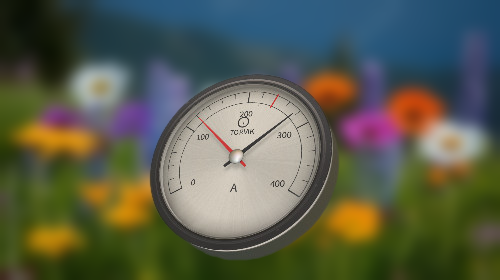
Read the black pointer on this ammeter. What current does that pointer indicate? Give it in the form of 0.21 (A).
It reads 280 (A)
